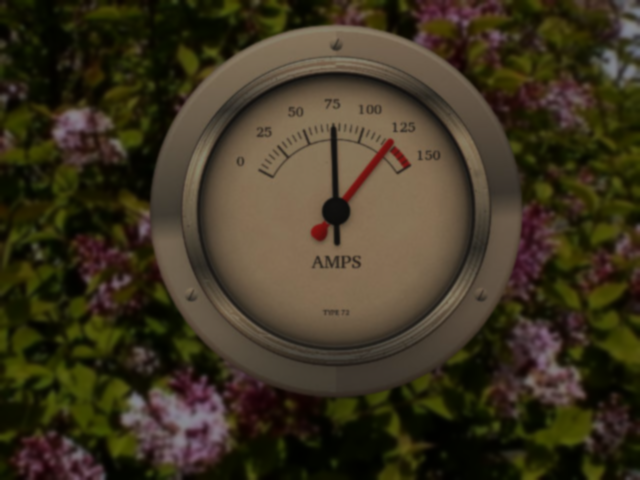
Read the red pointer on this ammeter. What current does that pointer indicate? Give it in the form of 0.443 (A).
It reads 125 (A)
